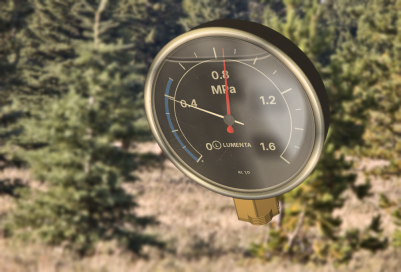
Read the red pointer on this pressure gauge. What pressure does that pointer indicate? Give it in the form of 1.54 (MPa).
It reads 0.85 (MPa)
